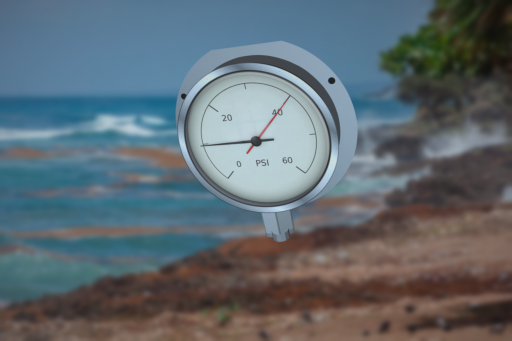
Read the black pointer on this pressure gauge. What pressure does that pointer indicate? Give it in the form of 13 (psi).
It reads 10 (psi)
